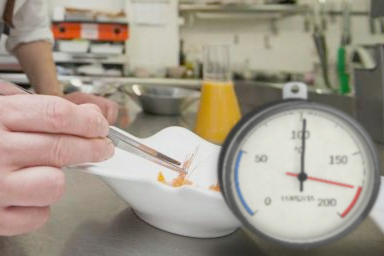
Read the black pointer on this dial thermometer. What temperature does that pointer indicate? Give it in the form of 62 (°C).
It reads 100 (°C)
